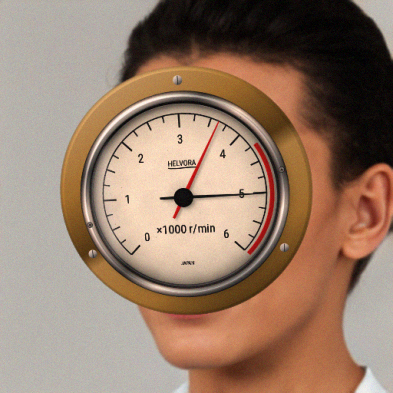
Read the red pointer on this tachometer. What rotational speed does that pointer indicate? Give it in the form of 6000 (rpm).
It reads 3625 (rpm)
